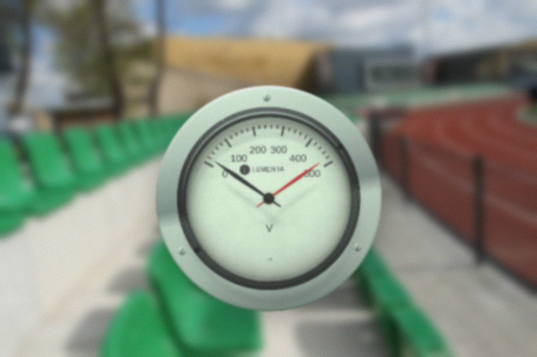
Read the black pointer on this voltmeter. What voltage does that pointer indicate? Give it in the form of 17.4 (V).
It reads 20 (V)
